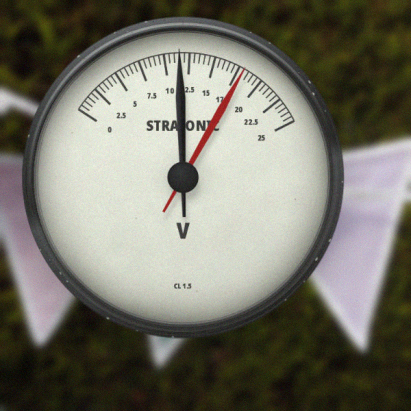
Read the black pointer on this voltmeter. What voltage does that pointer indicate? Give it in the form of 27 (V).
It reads 11.5 (V)
